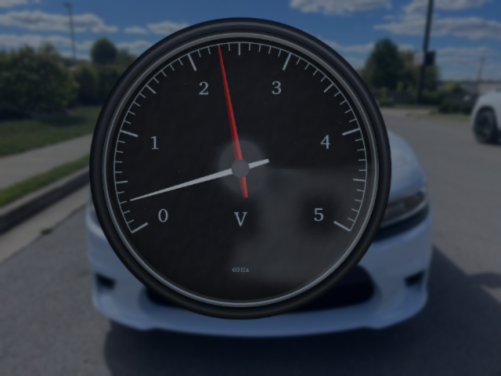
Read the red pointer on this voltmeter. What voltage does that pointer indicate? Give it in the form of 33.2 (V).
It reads 2.3 (V)
